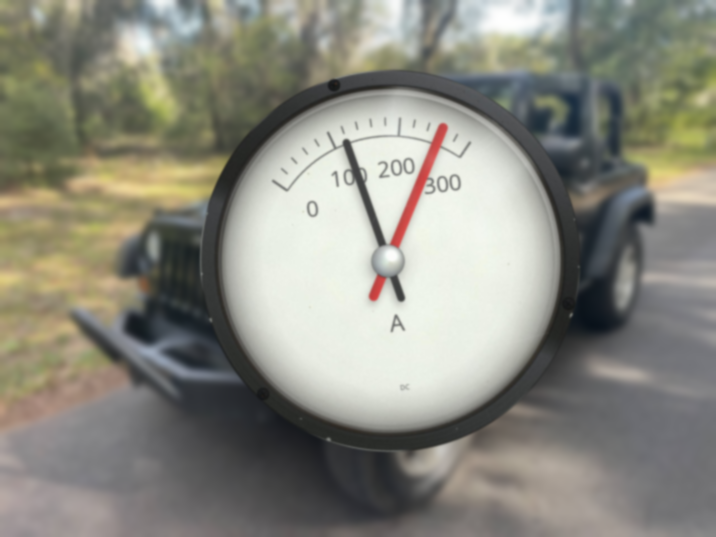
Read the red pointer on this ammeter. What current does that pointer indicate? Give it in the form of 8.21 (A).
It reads 260 (A)
